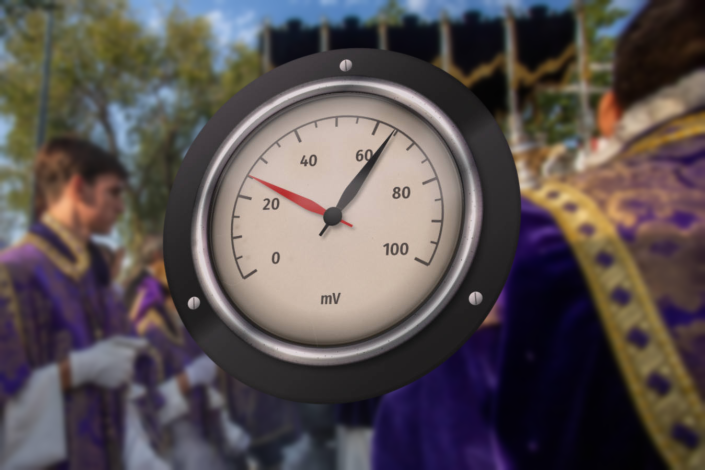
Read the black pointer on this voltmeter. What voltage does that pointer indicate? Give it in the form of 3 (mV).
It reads 65 (mV)
